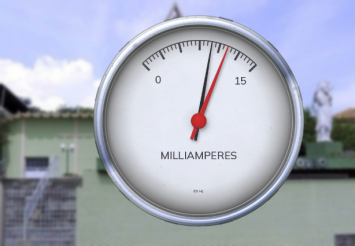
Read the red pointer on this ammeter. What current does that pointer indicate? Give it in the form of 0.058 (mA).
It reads 11 (mA)
